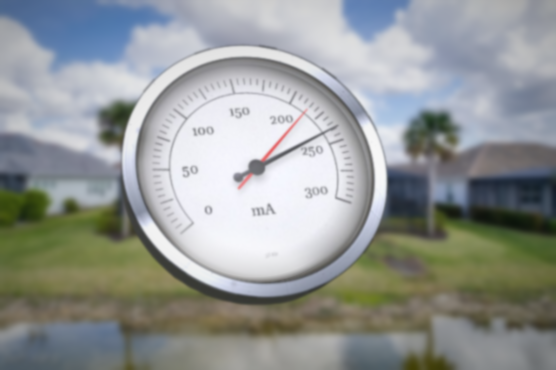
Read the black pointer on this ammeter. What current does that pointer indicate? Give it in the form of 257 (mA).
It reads 240 (mA)
